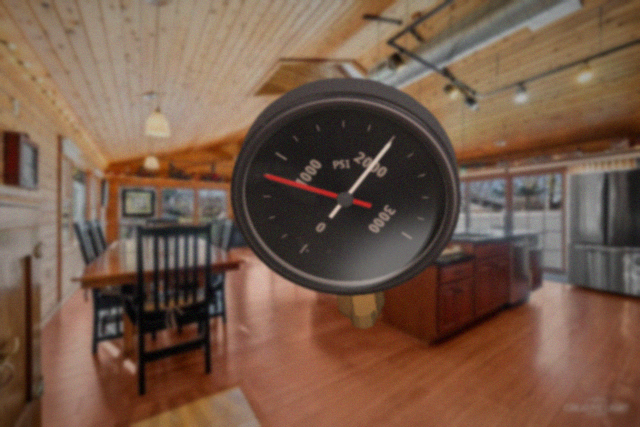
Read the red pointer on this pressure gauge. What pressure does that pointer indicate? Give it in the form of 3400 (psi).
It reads 800 (psi)
